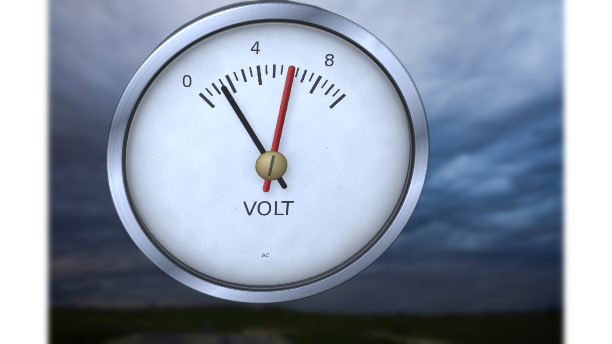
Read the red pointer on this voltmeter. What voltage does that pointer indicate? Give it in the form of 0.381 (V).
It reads 6 (V)
